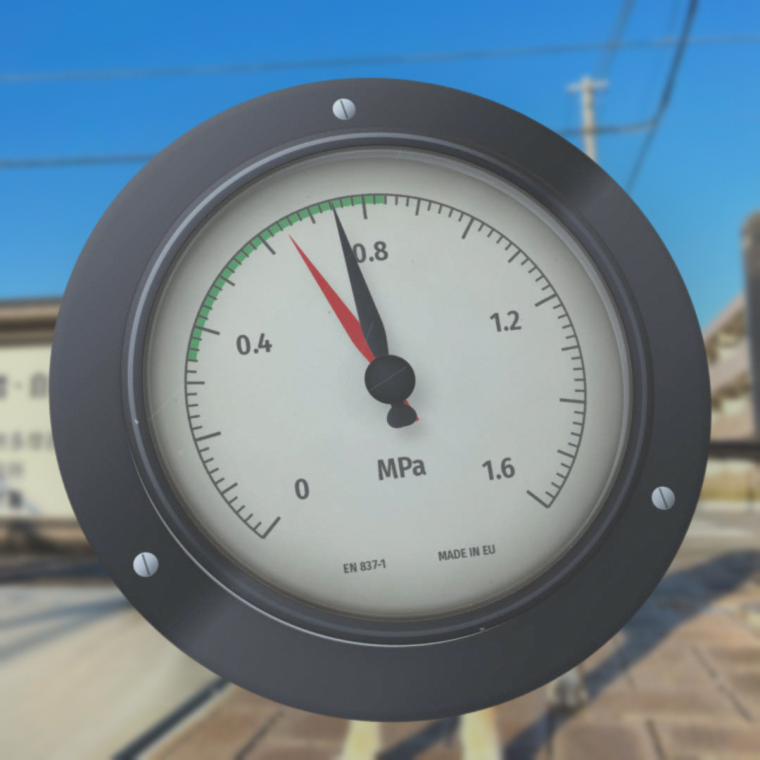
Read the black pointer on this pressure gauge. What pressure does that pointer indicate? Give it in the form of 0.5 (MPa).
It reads 0.74 (MPa)
